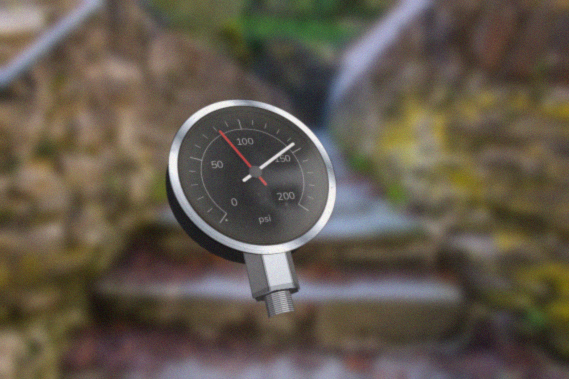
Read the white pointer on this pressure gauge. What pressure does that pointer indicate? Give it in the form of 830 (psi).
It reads 145 (psi)
